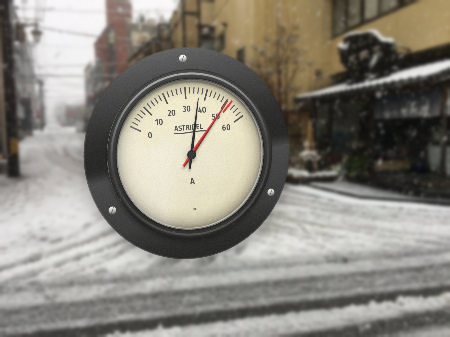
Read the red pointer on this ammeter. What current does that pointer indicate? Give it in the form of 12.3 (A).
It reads 50 (A)
